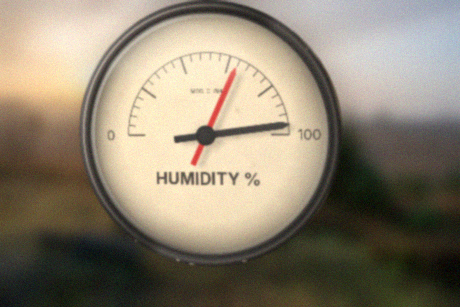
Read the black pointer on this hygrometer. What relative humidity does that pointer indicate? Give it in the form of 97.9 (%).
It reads 96 (%)
